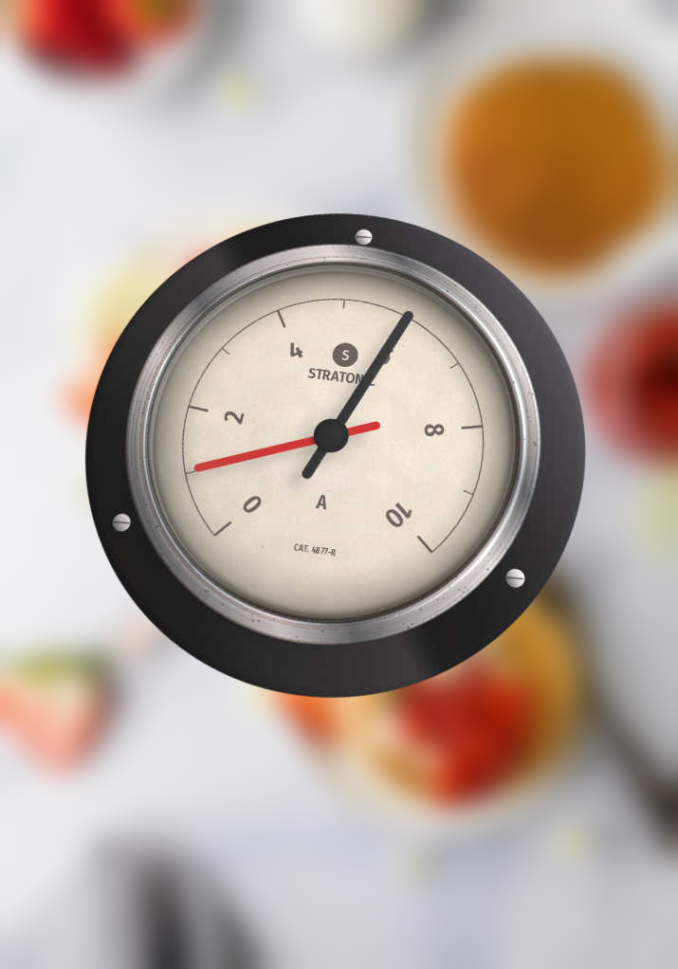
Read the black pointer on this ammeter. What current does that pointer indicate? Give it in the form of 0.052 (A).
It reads 6 (A)
